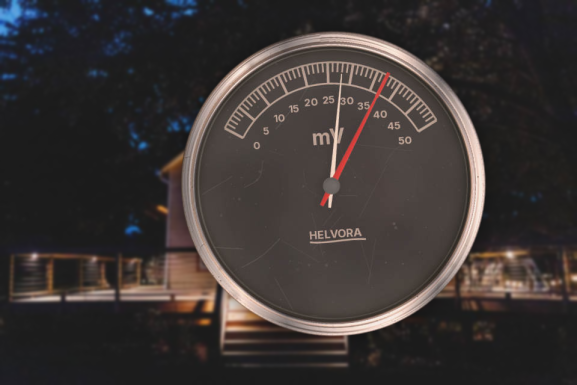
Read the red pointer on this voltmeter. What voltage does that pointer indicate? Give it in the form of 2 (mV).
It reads 37 (mV)
